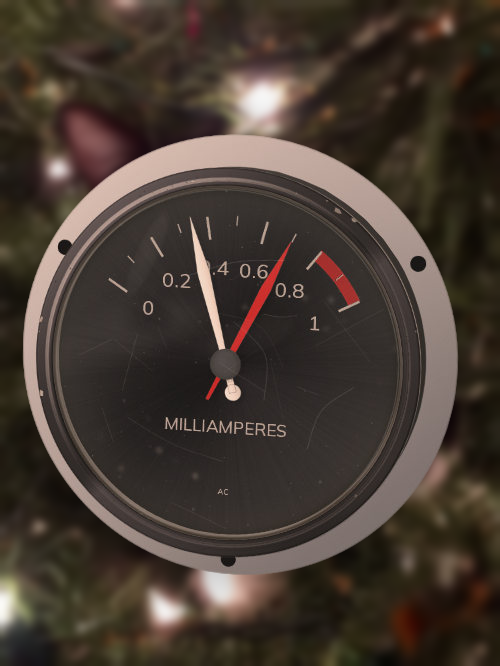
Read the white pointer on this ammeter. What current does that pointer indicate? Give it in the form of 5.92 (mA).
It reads 0.35 (mA)
